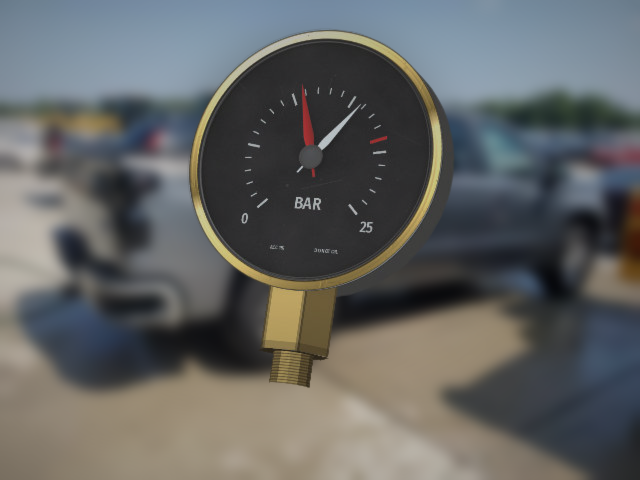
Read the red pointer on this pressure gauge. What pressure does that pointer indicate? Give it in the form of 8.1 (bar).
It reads 11 (bar)
